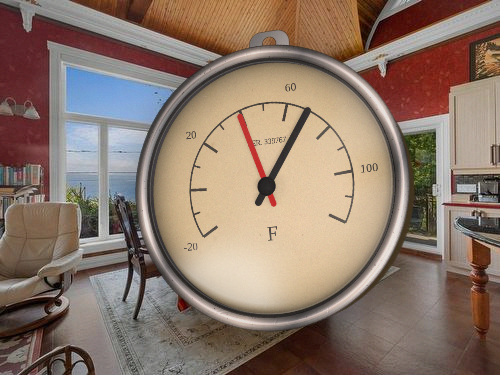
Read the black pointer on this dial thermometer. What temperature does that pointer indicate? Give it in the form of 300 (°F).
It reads 70 (°F)
